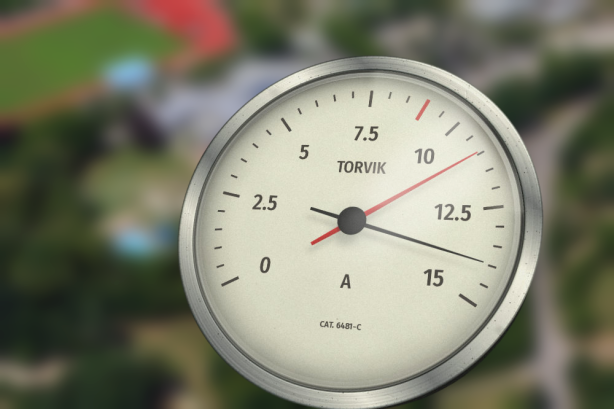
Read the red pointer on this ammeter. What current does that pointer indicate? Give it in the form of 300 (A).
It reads 11 (A)
